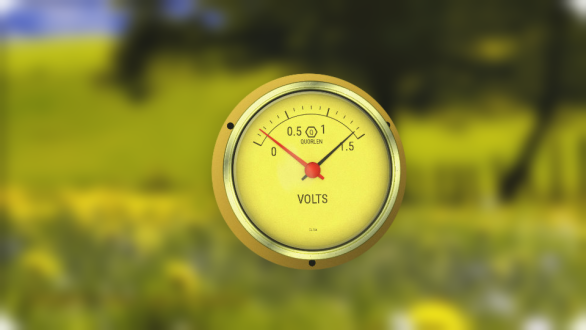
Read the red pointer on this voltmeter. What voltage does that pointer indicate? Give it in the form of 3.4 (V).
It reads 0.15 (V)
